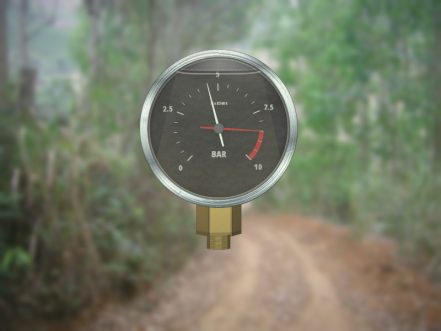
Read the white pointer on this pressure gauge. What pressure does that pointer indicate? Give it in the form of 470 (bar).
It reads 4.5 (bar)
